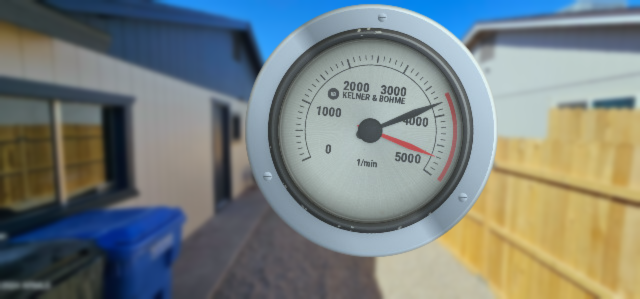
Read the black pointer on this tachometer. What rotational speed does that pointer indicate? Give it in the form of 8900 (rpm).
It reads 3800 (rpm)
